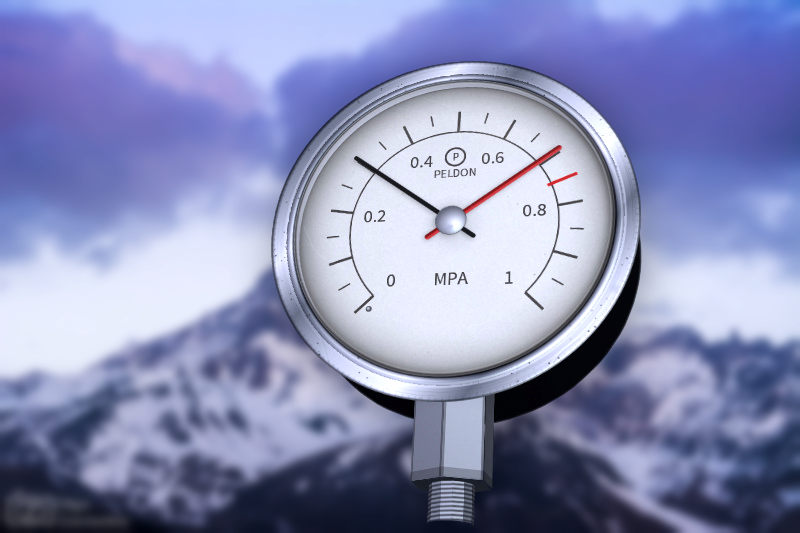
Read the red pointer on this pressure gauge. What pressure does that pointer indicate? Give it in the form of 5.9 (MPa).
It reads 0.7 (MPa)
